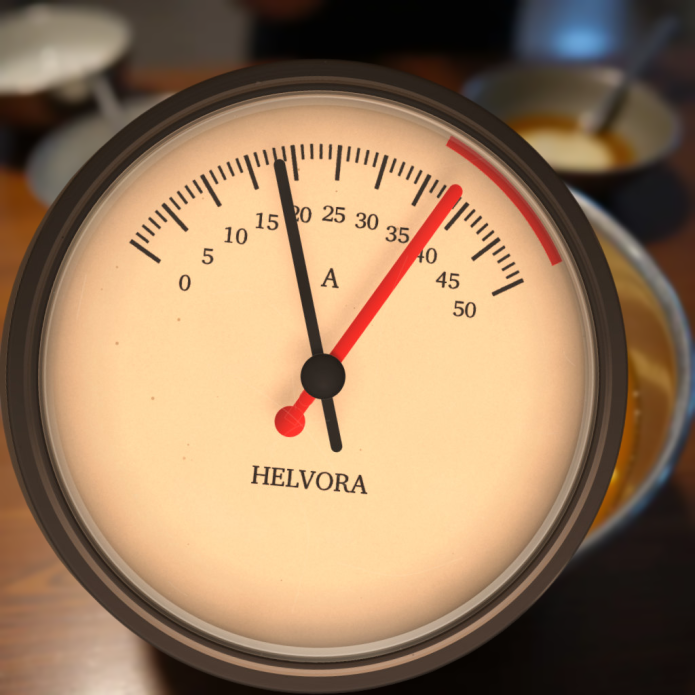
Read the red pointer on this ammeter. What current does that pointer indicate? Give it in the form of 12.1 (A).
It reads 38 (A)
